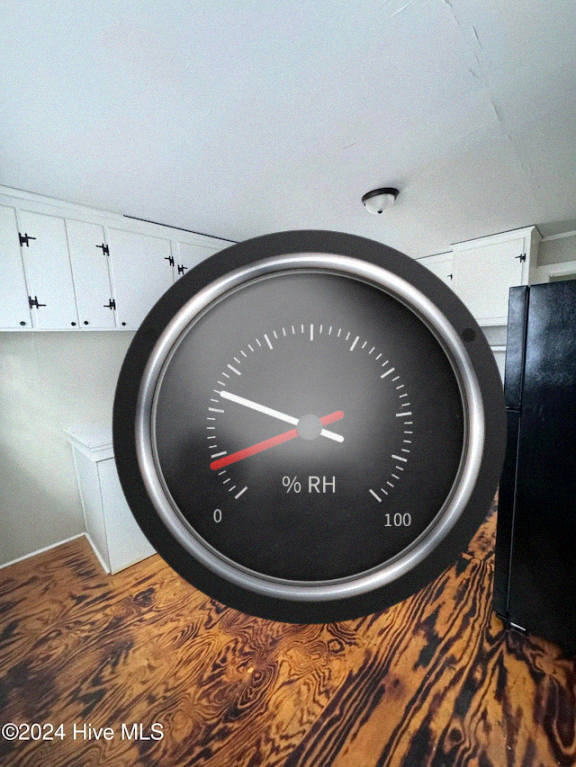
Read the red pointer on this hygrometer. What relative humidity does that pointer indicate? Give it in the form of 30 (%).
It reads 8 (%)
